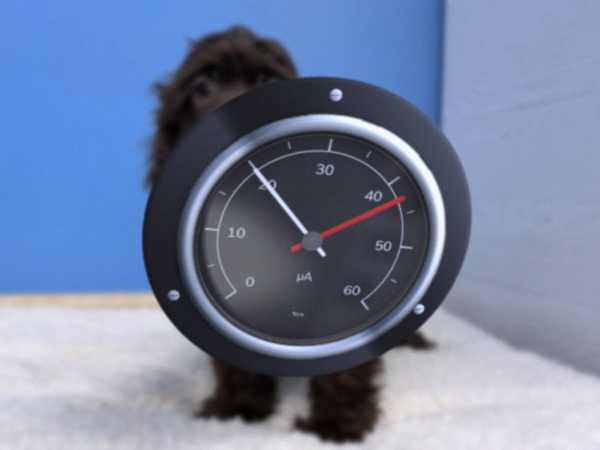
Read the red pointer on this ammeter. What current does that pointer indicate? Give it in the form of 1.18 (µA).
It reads 42.5 (µA)
